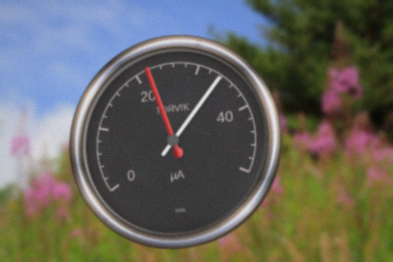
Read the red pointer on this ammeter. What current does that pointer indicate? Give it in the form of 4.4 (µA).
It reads 22 (µA)
